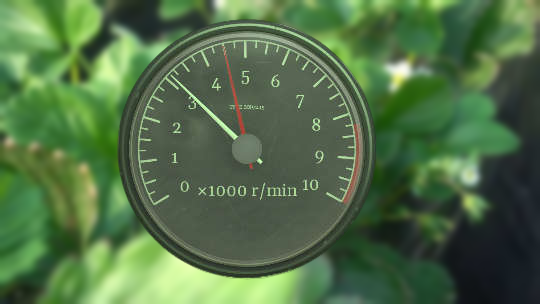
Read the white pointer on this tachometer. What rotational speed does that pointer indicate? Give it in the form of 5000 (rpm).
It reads 3125 (rpm)
